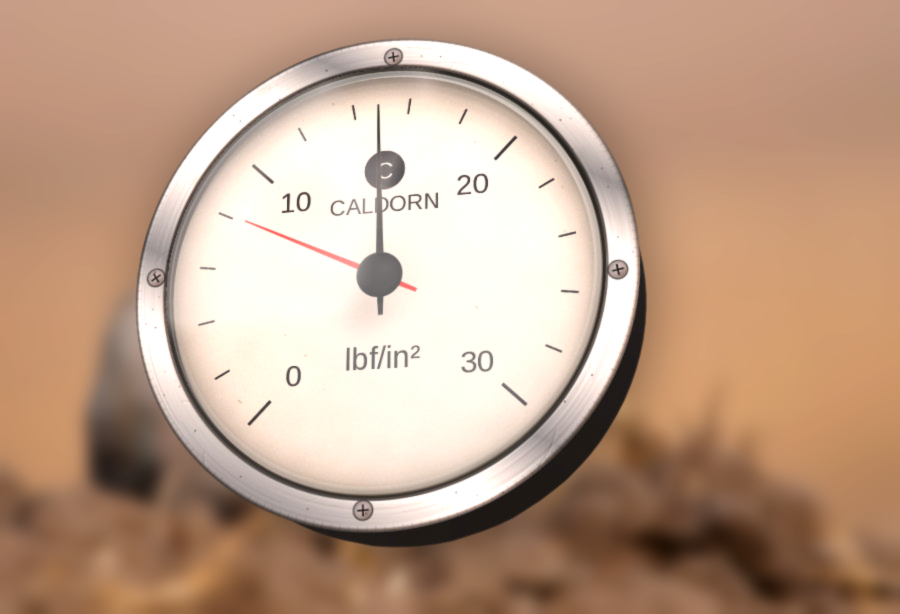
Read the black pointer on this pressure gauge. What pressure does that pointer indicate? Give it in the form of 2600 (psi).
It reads 15 (psi)
